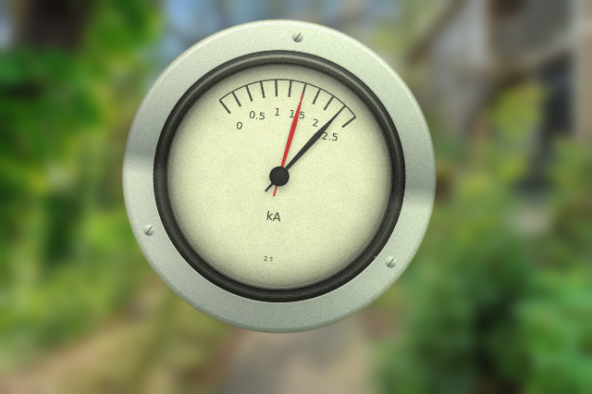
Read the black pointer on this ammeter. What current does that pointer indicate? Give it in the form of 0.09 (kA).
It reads 2.25 (kA)
